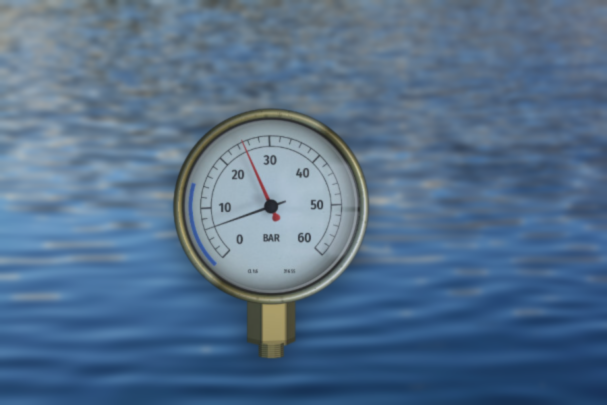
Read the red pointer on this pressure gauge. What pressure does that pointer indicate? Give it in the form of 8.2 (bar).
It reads 25 (bar)
